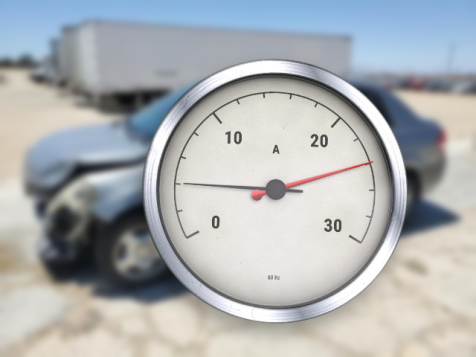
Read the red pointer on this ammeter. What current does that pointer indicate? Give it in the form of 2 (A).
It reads 24 (A)
